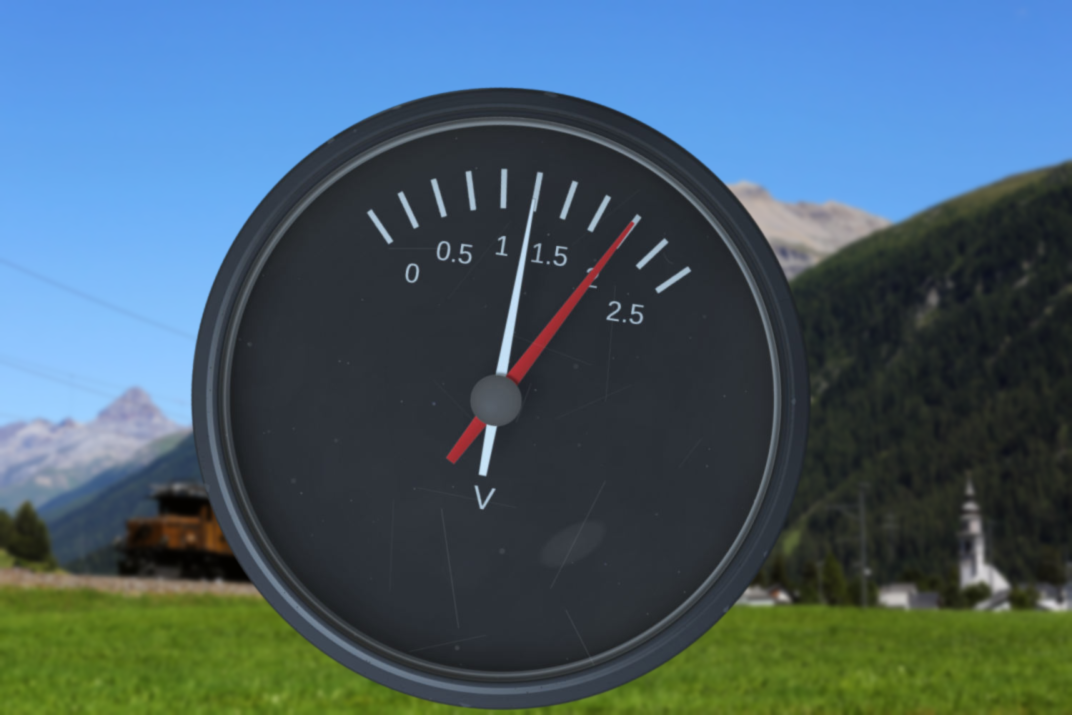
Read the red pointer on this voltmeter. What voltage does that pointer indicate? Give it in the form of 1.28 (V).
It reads 2 (V)
